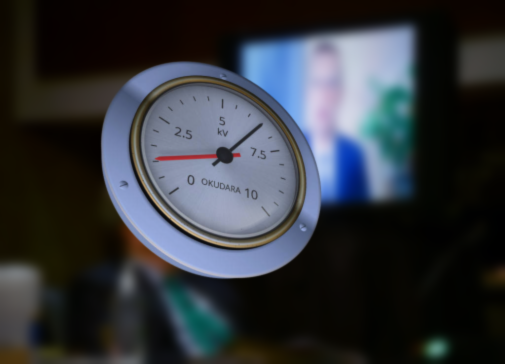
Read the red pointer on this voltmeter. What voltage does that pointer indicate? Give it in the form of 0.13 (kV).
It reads 1 (kV)
